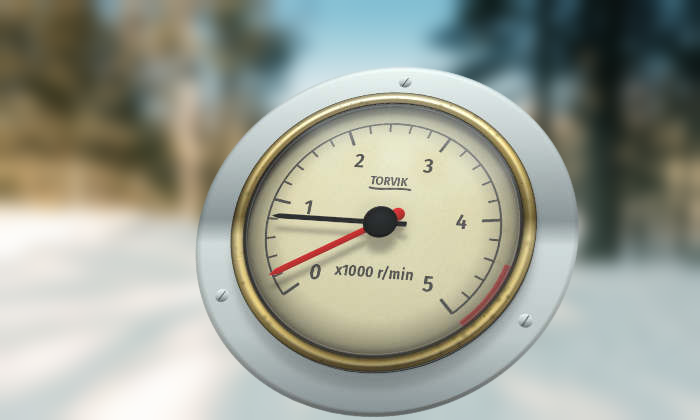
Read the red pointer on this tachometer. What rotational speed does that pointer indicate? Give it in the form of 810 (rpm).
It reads 200 (rpm)
